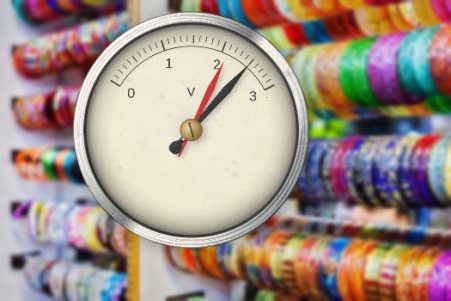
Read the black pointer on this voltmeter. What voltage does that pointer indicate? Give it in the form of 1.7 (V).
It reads 2.5 (V)
